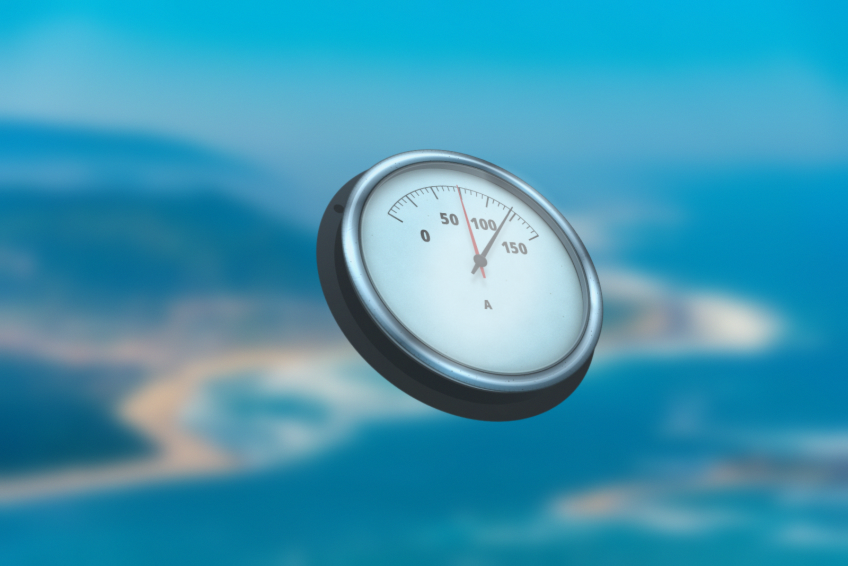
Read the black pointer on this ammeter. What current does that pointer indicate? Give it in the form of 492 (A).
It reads 120 (A)
